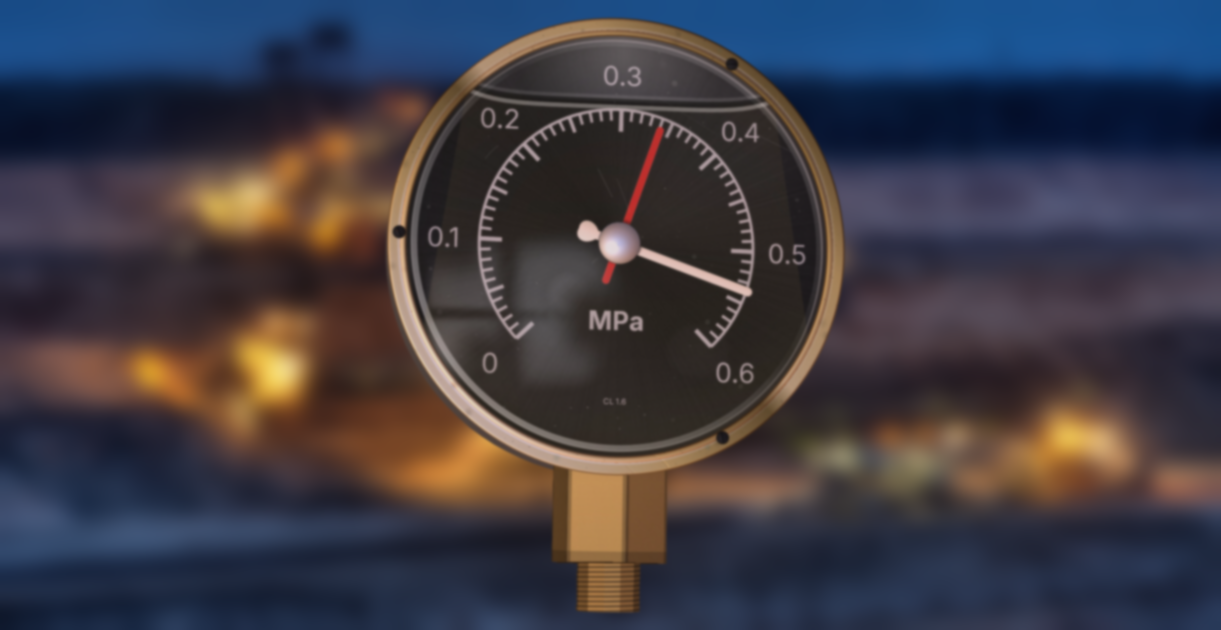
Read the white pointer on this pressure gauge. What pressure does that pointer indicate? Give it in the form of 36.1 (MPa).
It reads 0.54 (MPa)
